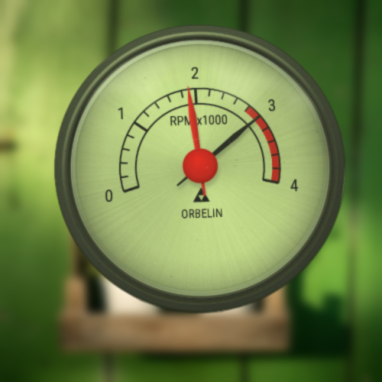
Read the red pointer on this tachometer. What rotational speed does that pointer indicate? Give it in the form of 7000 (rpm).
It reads 1900 (rpm)
